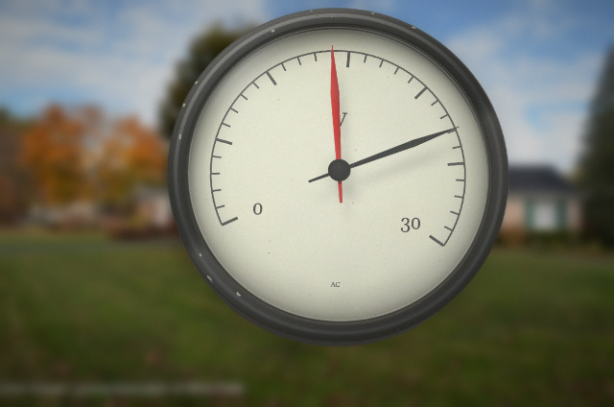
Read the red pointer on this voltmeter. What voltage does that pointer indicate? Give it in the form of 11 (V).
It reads 14 (V)
